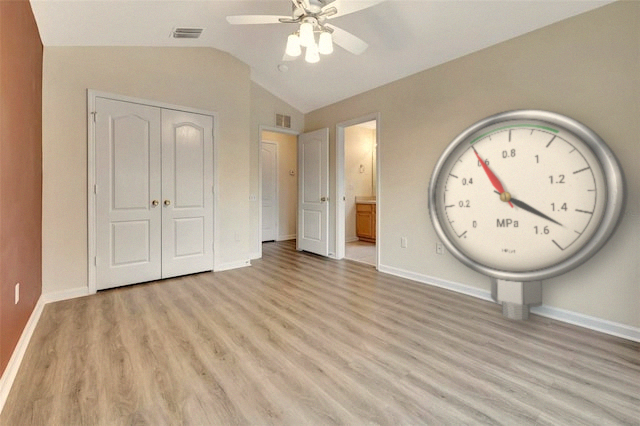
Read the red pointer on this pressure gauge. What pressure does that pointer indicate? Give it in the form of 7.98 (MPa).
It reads 0.6 (MPa)
